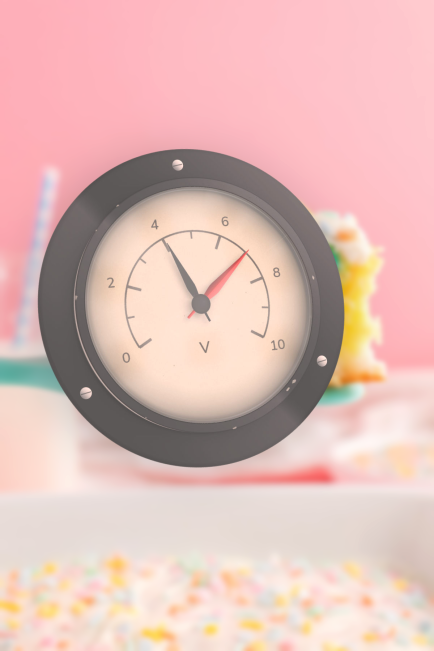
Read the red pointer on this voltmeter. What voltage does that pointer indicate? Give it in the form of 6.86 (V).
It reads 7 (V)
